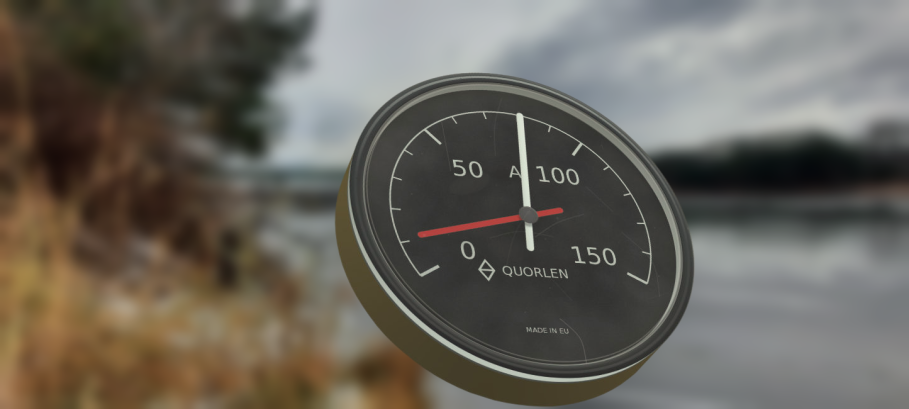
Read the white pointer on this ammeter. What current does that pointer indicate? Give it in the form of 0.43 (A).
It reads 80 (A)
